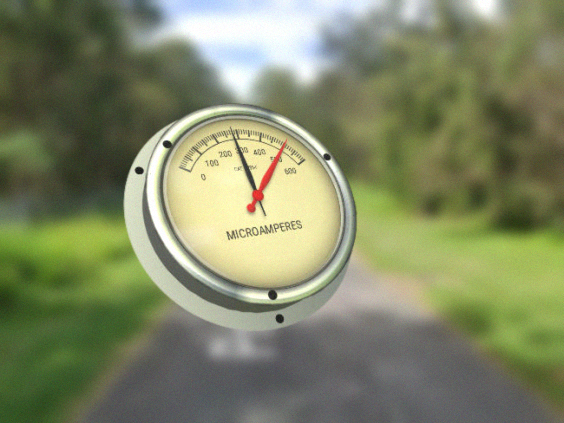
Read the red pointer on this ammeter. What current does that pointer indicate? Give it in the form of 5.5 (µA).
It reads 500 (µA)
